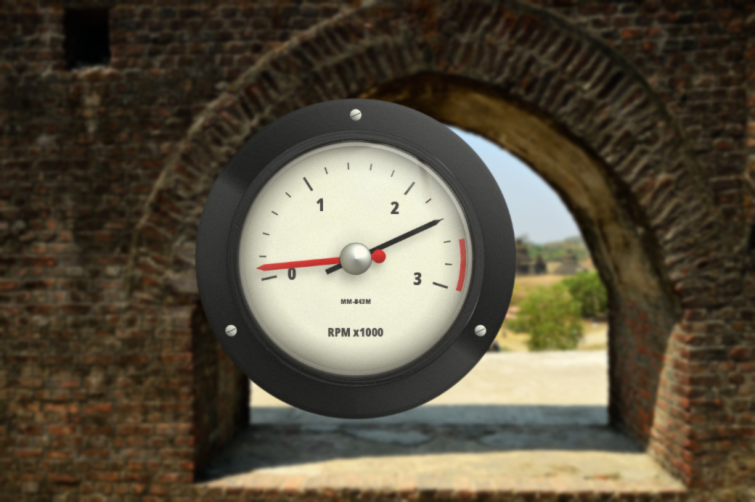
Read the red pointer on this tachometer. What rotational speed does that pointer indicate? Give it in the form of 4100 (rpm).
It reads 100 (rpm)
